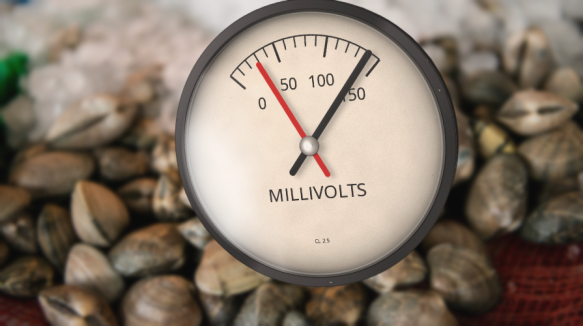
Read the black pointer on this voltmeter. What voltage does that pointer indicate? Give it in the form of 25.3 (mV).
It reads 140 (mV)
